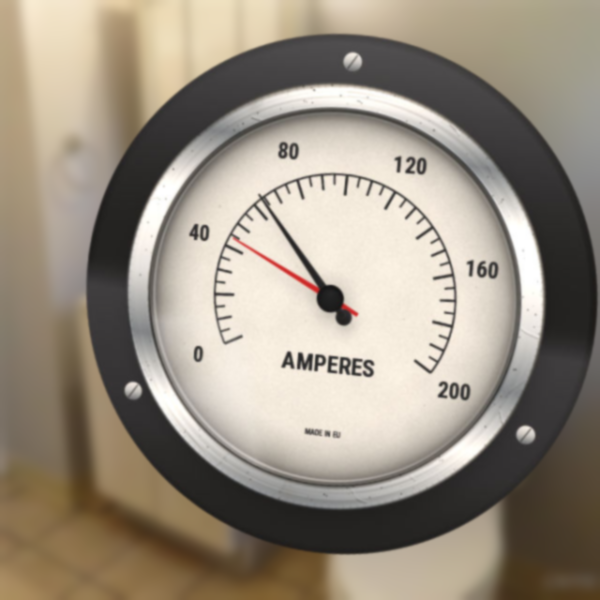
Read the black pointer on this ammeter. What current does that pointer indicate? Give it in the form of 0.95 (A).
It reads 65 (A)
